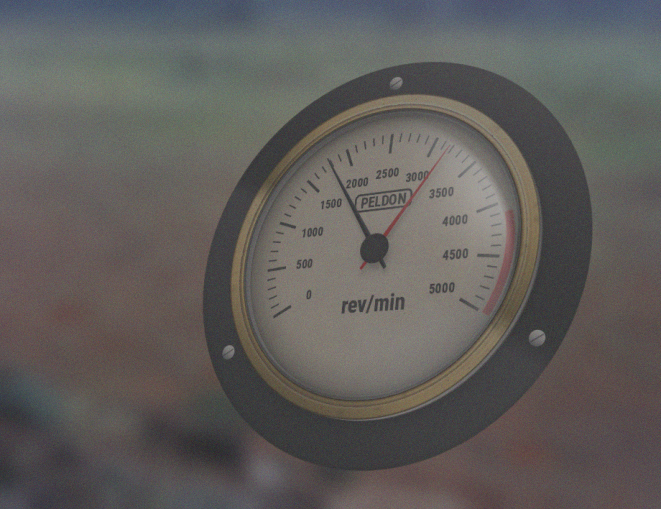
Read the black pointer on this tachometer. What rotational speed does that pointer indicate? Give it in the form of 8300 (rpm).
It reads 1800 (rpm)
